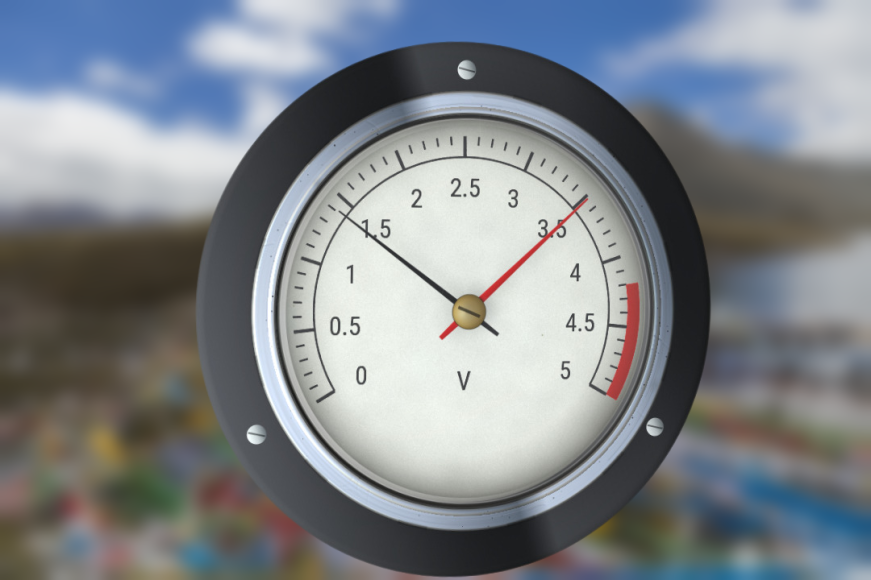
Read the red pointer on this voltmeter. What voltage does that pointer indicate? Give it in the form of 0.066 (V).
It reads 3.5 (V)
